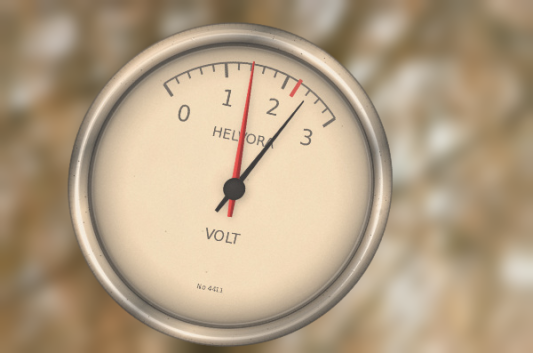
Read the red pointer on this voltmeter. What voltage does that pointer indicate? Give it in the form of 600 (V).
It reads 1.4 (V)
